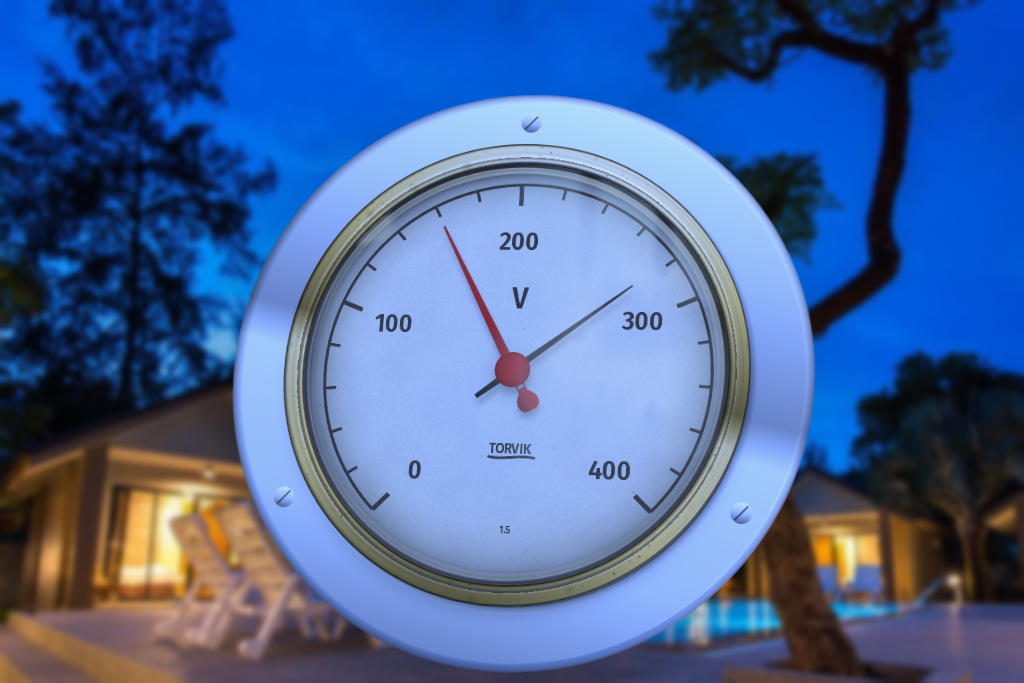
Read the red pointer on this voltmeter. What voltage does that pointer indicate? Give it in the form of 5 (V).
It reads 160 (V)
